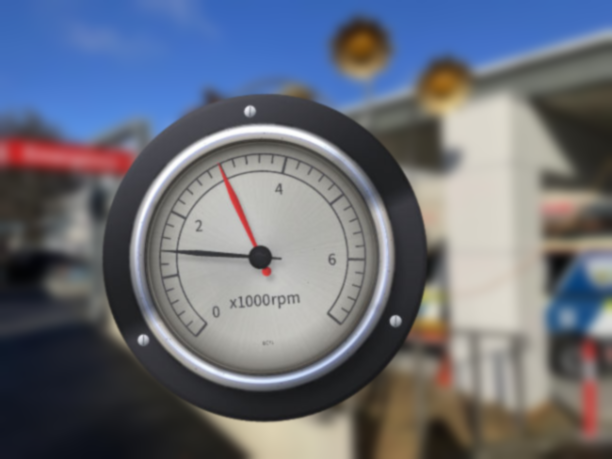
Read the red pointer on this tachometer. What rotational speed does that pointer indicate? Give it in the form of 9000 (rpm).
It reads 3000 (rpm)
